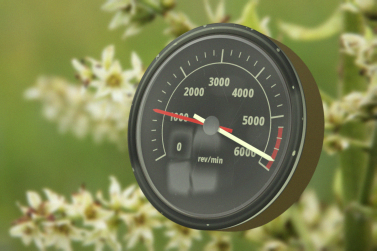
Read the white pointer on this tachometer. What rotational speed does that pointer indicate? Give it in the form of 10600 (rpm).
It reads 5800 (rpm)
